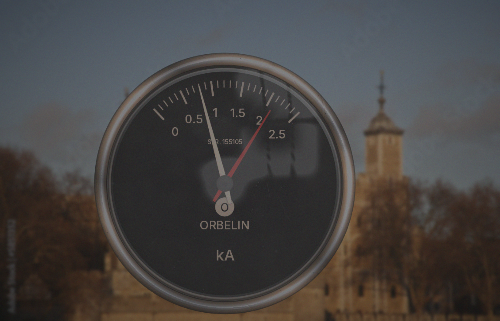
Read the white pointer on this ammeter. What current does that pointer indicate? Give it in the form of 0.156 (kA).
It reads 0.8 (kA)
